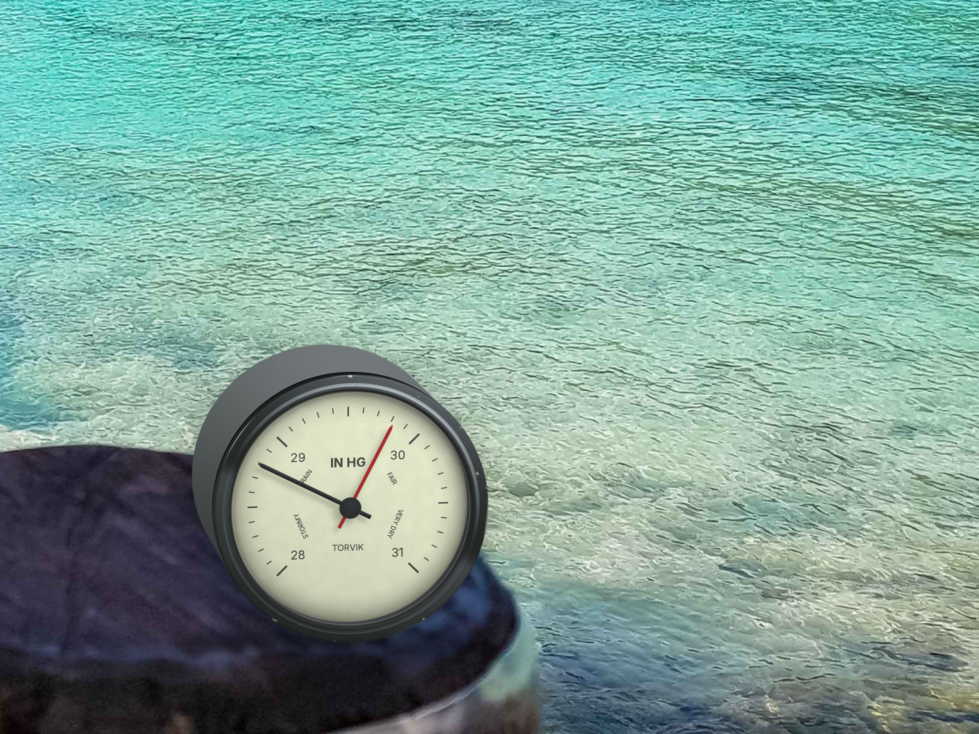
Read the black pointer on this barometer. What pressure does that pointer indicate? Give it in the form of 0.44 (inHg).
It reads 28.8 (inHg)
